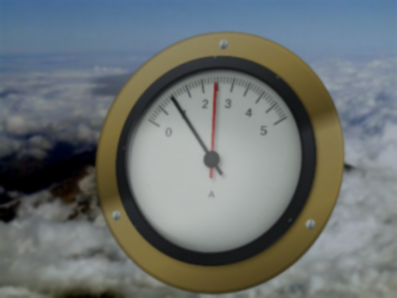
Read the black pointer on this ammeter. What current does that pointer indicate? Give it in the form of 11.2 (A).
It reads 1 (A)
